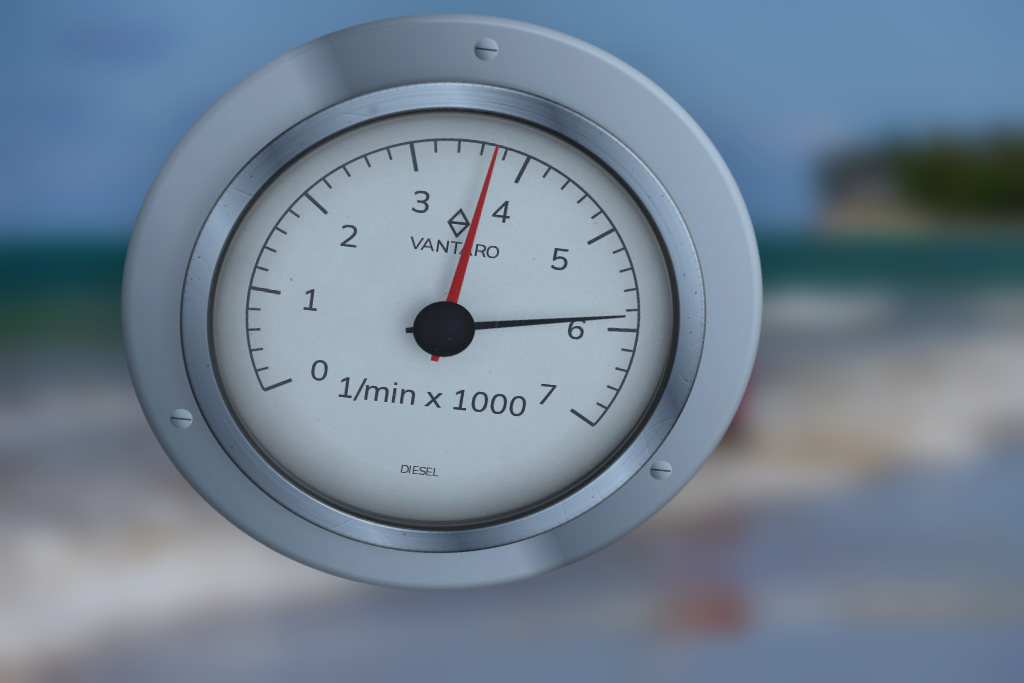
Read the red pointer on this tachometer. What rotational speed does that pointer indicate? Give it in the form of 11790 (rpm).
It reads 3700 (rpm)
